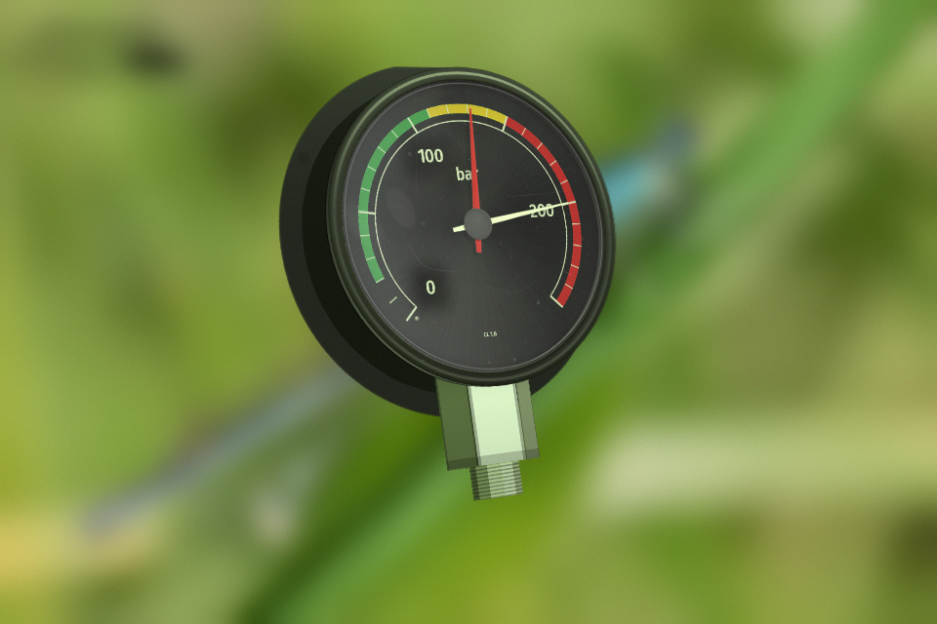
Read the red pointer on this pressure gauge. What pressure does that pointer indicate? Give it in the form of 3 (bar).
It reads 130 (bar)
